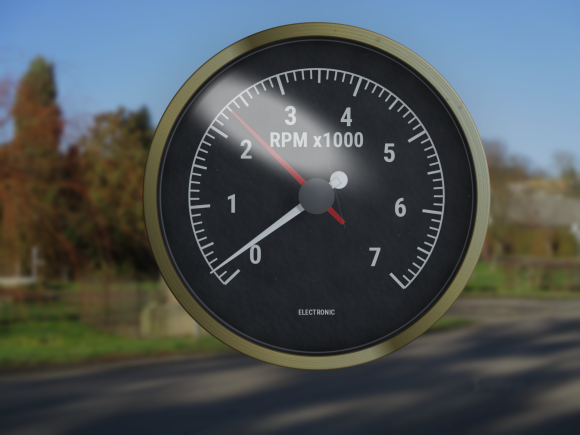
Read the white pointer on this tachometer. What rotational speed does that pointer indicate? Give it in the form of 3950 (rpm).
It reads 200 (rpm)
